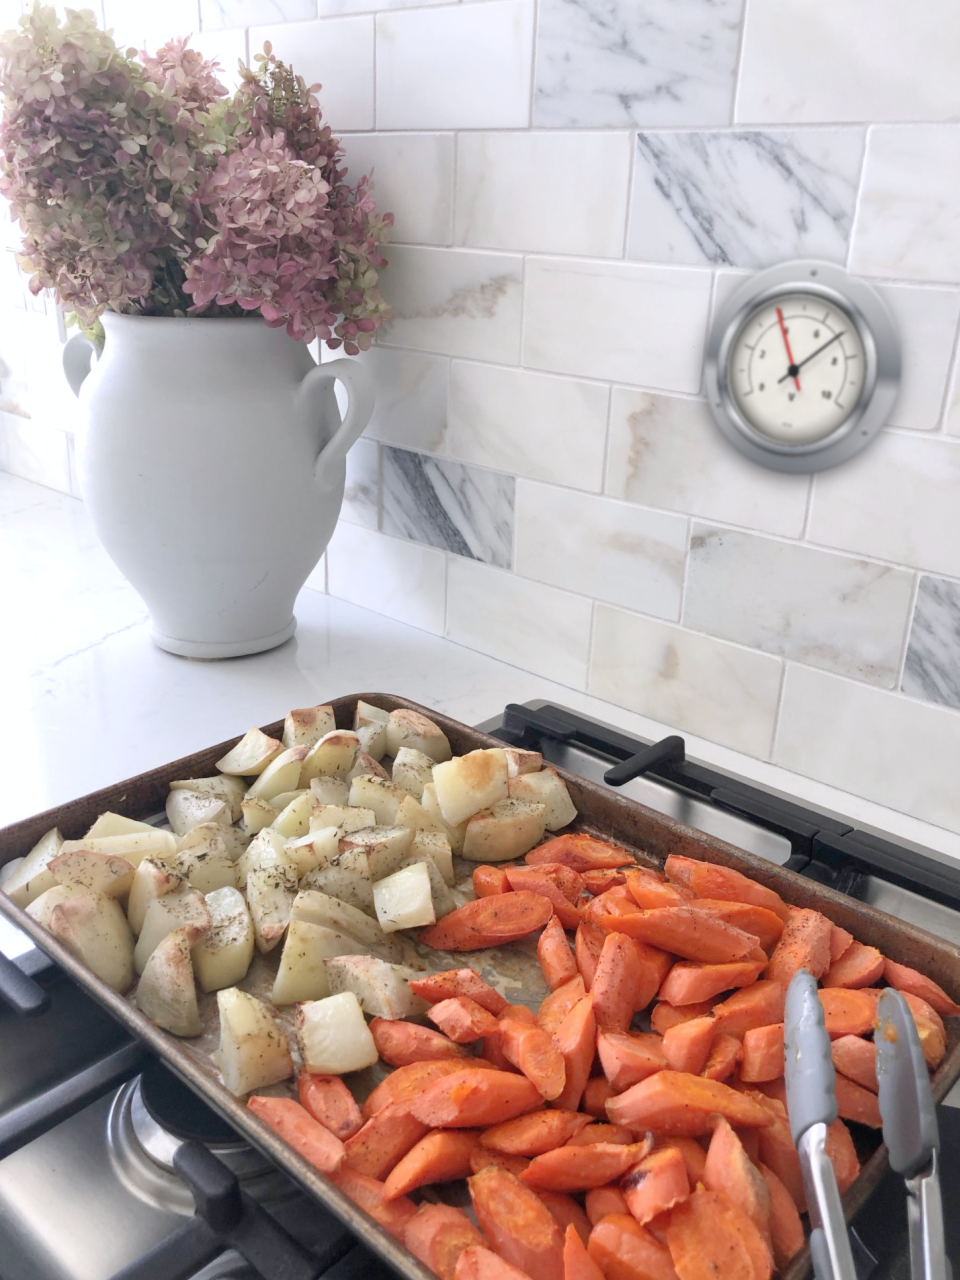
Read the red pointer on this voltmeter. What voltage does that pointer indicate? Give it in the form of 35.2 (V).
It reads 4 (V)
